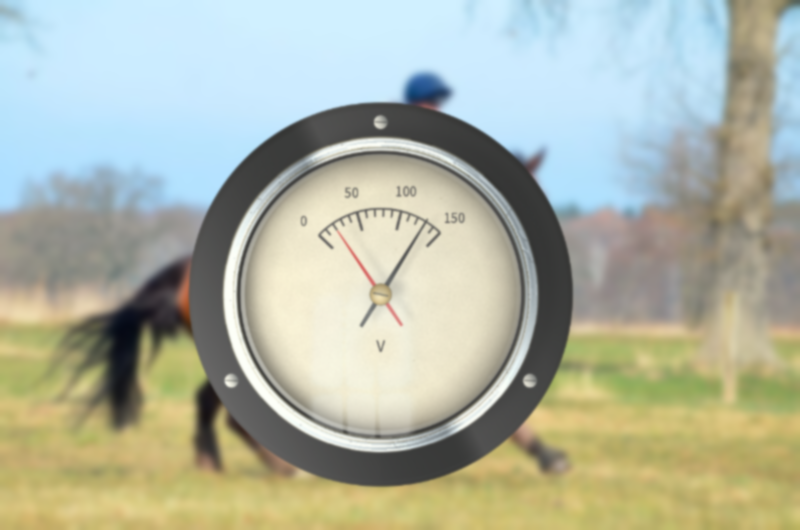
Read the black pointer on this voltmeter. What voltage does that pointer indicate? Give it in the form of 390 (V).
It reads 130 (V)
